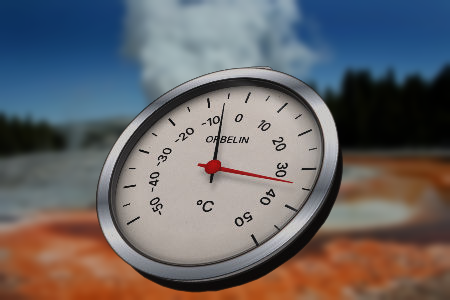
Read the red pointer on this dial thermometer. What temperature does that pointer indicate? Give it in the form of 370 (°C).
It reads 35 (°C)
